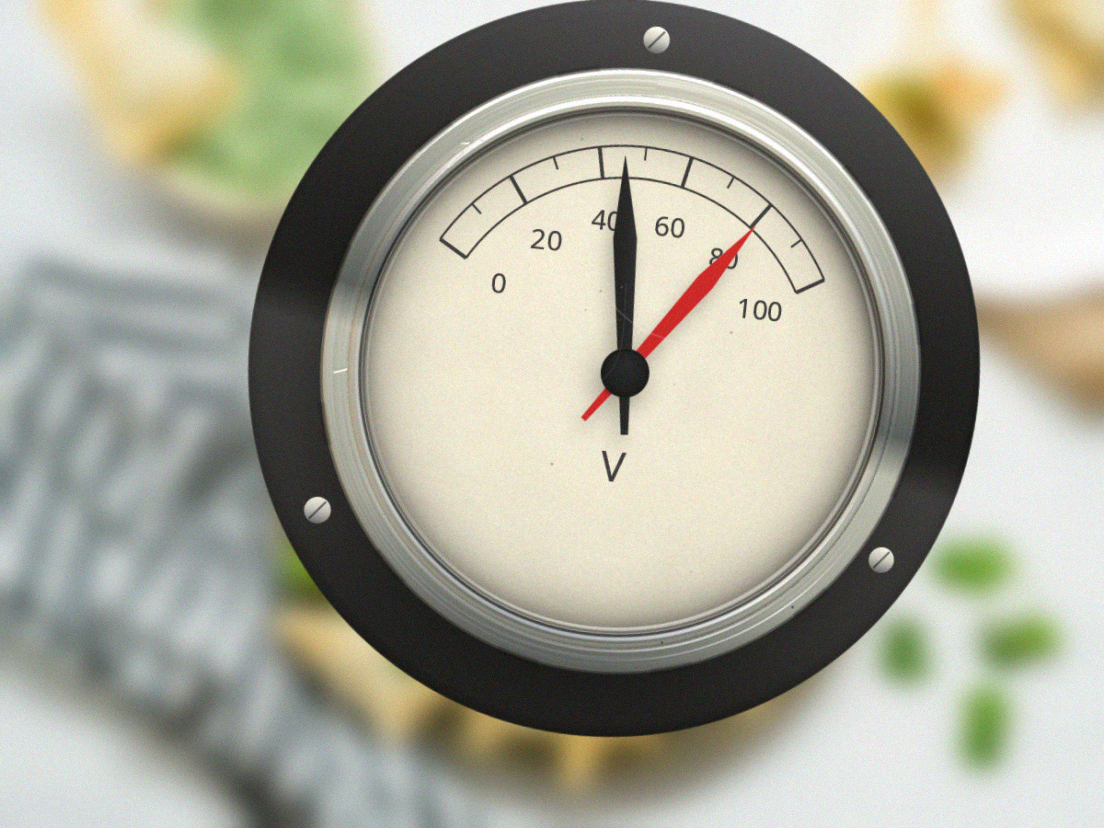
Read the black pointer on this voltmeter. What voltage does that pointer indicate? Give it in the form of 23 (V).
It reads 45 (V)
